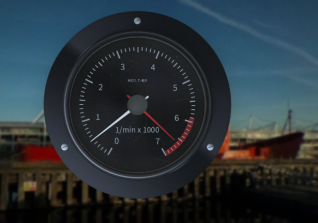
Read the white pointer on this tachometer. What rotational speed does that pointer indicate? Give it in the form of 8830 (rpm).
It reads 500 (rpm)
